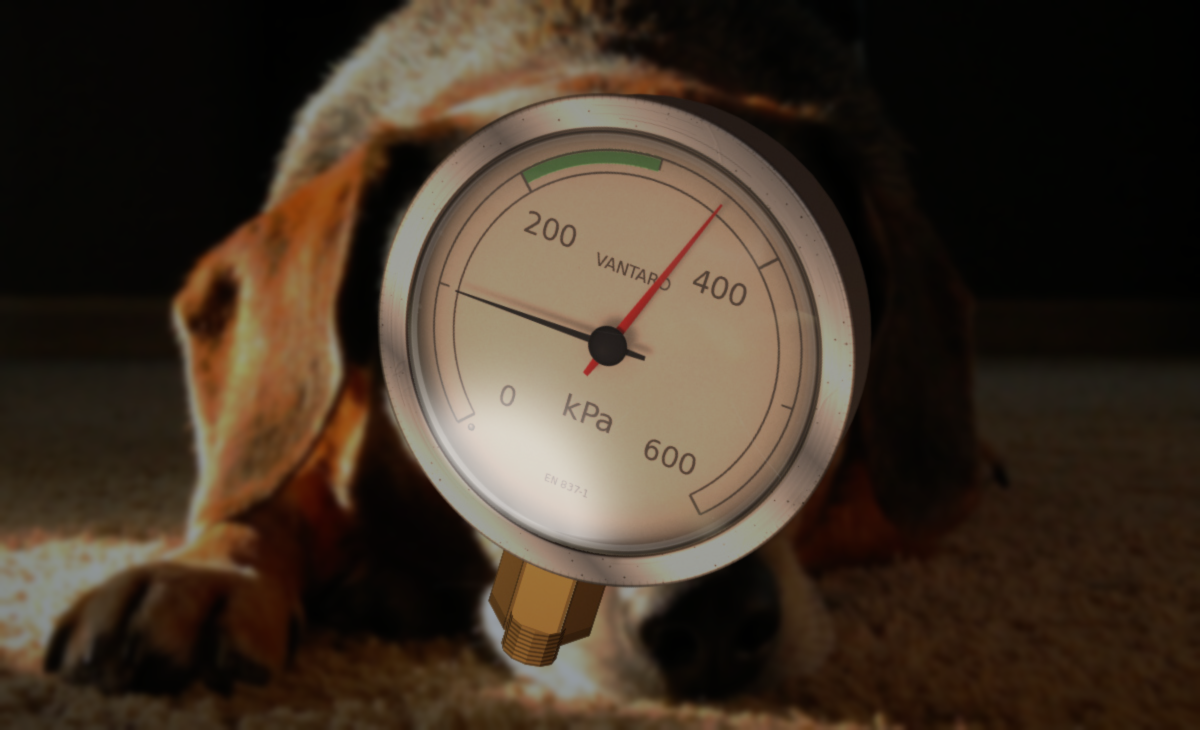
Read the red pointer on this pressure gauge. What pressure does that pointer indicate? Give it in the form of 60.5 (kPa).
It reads 350 (kPa)
